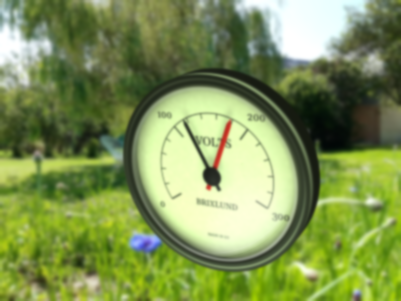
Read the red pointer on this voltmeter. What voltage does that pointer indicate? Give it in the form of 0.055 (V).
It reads 180 (V)
